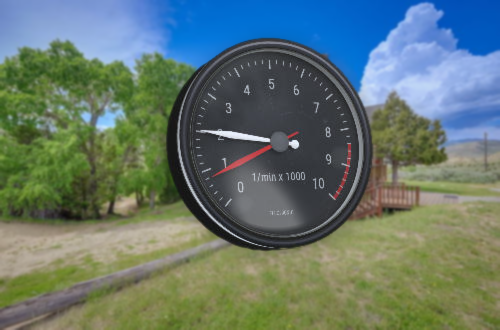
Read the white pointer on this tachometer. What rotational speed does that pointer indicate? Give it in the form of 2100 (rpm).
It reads 2000 (rpm)
